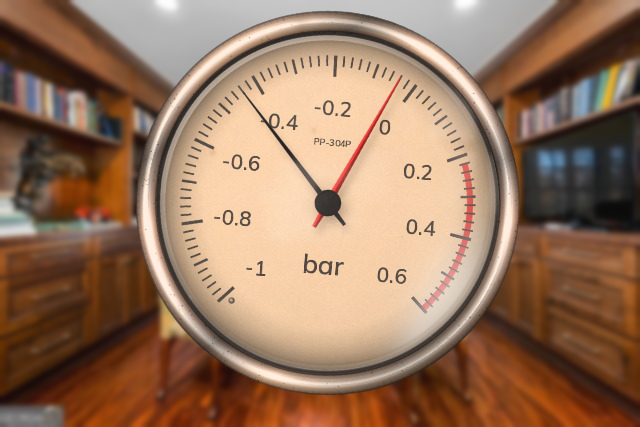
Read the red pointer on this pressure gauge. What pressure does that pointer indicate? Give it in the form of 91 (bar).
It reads -0.04 (bar)
